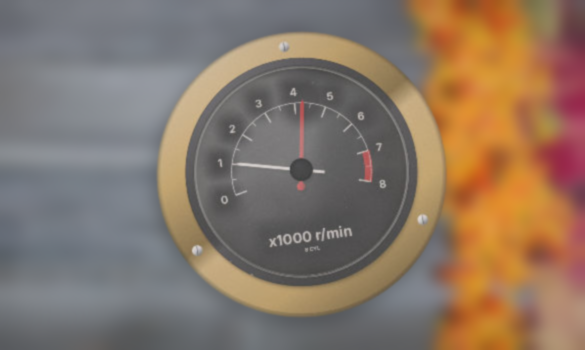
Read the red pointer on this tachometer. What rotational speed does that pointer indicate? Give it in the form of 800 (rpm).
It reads 4250 (rpm)
